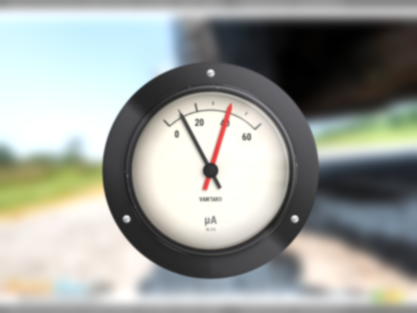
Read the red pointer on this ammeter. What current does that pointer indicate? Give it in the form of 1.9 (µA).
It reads 40 (µA)
